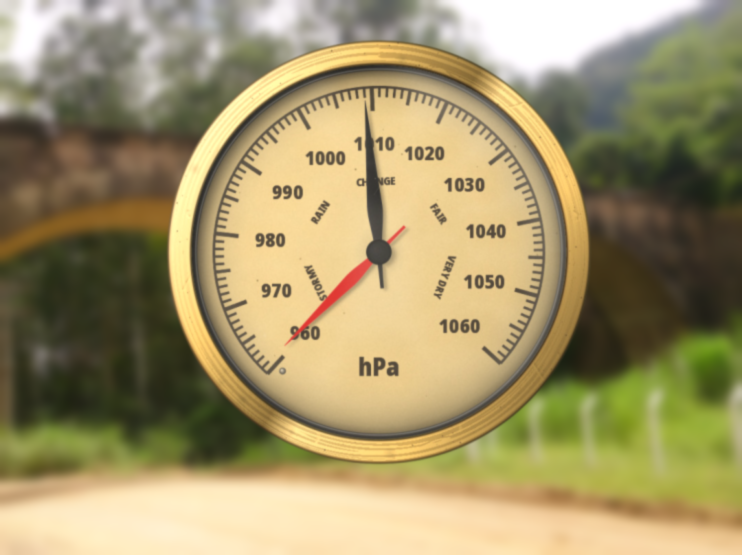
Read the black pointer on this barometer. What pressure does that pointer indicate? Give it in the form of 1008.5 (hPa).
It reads 1009 (hPa)
